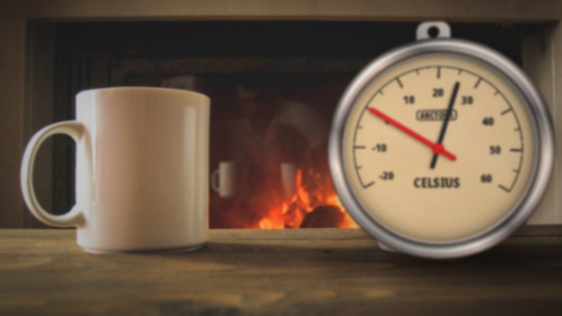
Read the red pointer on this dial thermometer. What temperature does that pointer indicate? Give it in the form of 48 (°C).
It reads 0 (°C)
